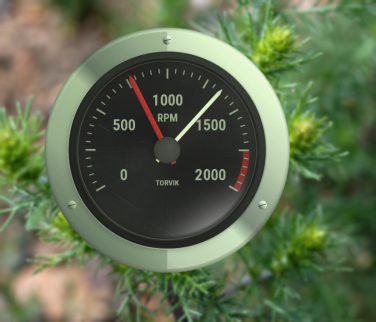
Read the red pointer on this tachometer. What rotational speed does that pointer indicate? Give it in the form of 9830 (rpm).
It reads 775 (rpm)
